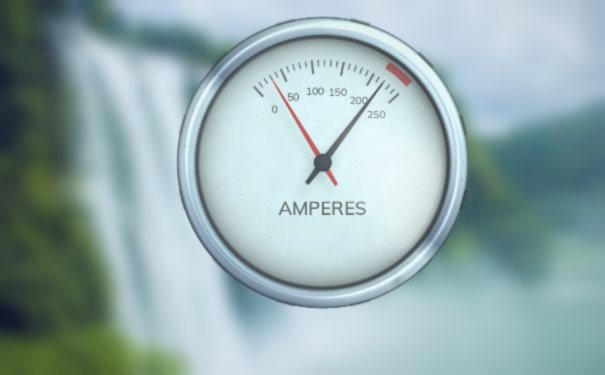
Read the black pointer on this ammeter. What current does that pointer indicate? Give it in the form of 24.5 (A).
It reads 220 (A)
